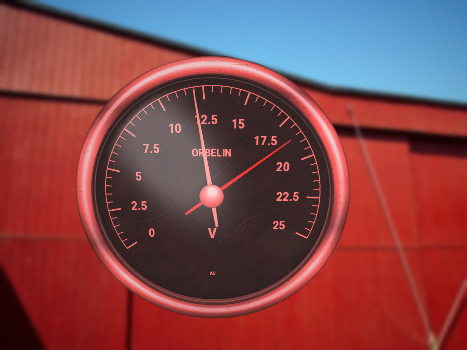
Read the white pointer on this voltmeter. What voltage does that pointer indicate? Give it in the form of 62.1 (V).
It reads 12 (V)
